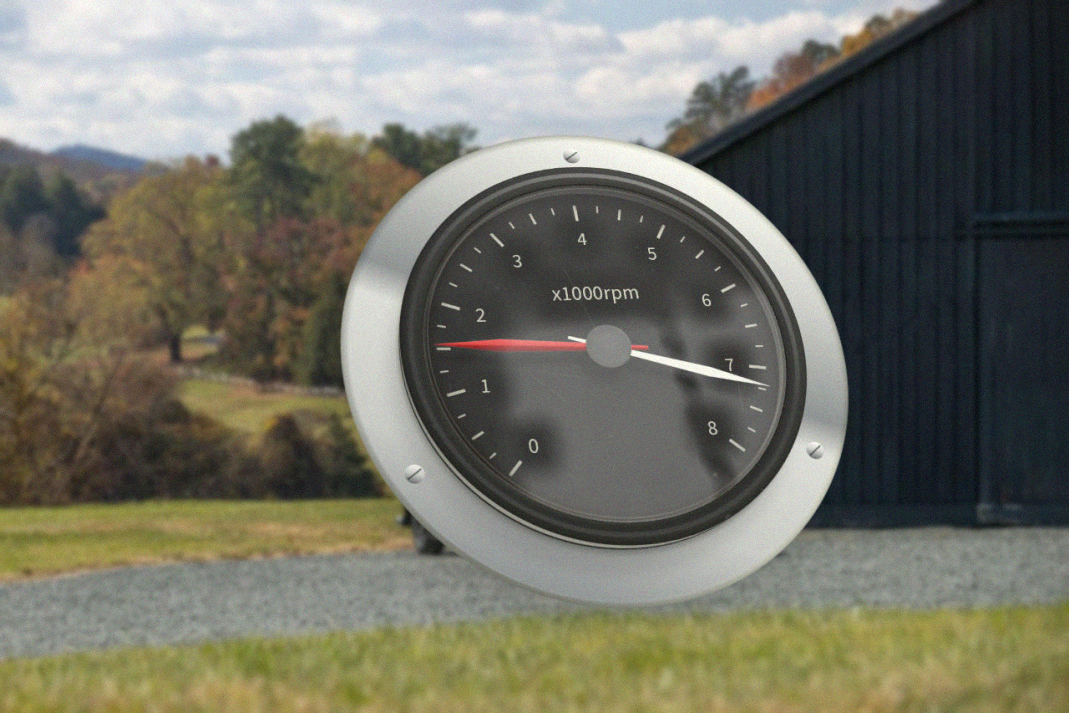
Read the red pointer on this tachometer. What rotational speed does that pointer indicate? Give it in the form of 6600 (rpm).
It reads 1500 (rpm)
